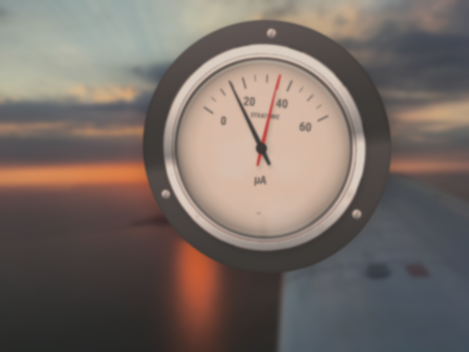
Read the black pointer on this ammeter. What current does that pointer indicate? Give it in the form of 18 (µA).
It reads 15 (µA)
